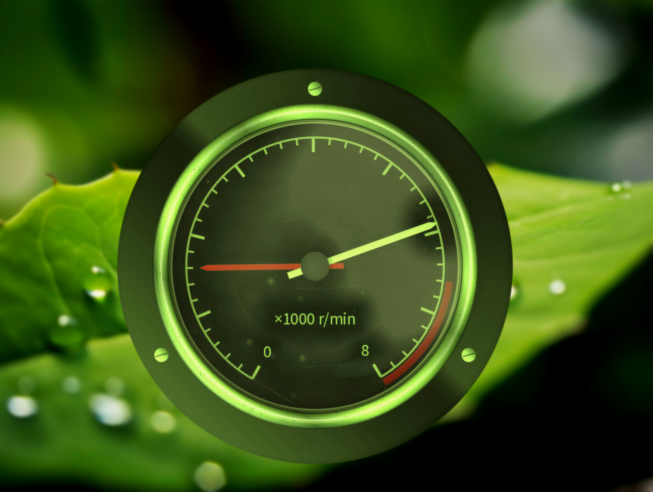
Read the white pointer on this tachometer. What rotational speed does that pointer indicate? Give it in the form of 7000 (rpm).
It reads 5900 (rpm)
